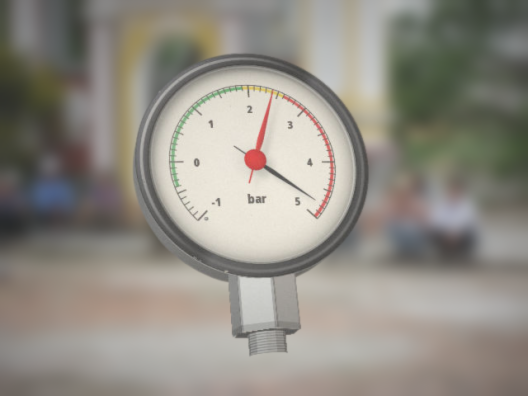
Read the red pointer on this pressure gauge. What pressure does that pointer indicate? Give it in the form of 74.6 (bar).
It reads 2.4 (bar)
